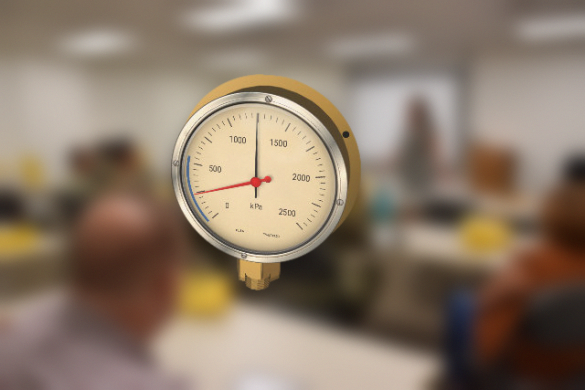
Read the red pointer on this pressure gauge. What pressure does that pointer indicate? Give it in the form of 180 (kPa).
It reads 250 (kPa)
